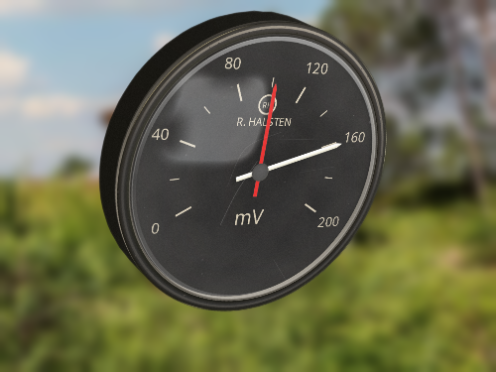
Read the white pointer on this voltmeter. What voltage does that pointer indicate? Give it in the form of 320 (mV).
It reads 160 (mV)
